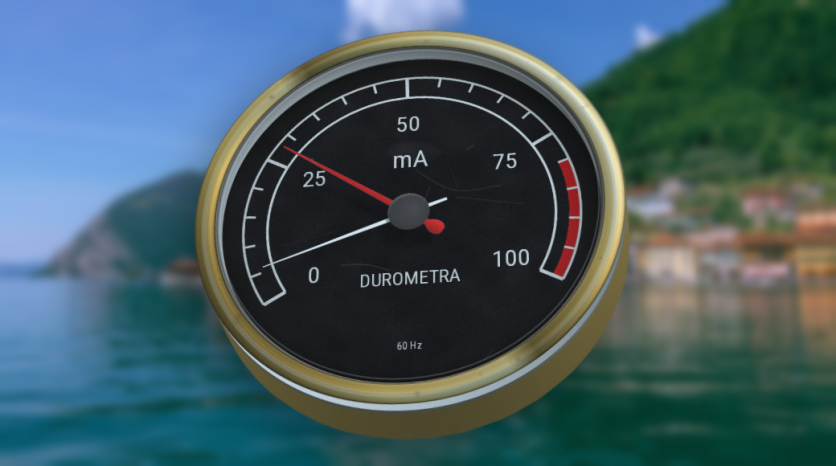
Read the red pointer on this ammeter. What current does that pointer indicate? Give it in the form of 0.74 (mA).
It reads 27.5 (mA)
